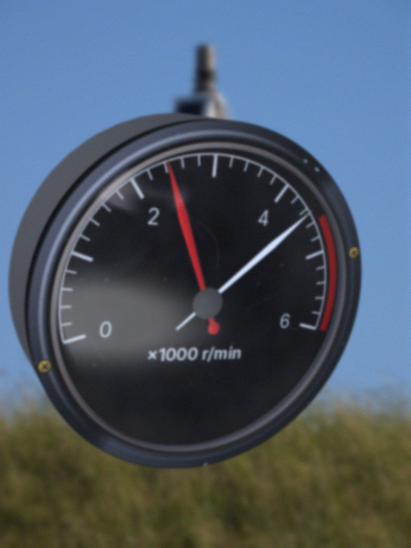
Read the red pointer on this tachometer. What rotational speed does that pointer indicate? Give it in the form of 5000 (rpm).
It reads 2400 (rpm)
